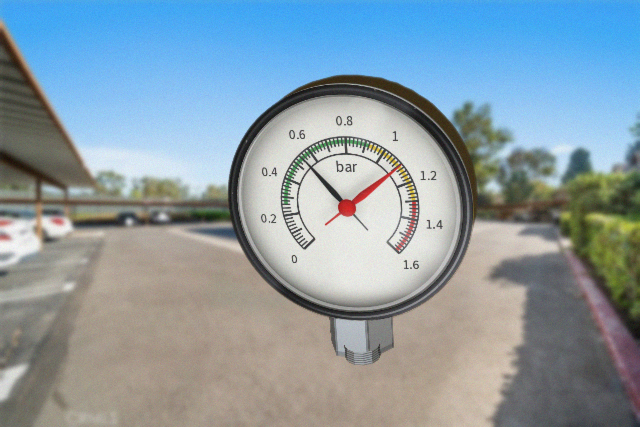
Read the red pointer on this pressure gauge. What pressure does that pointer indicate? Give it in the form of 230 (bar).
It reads 1.1 (bar)
